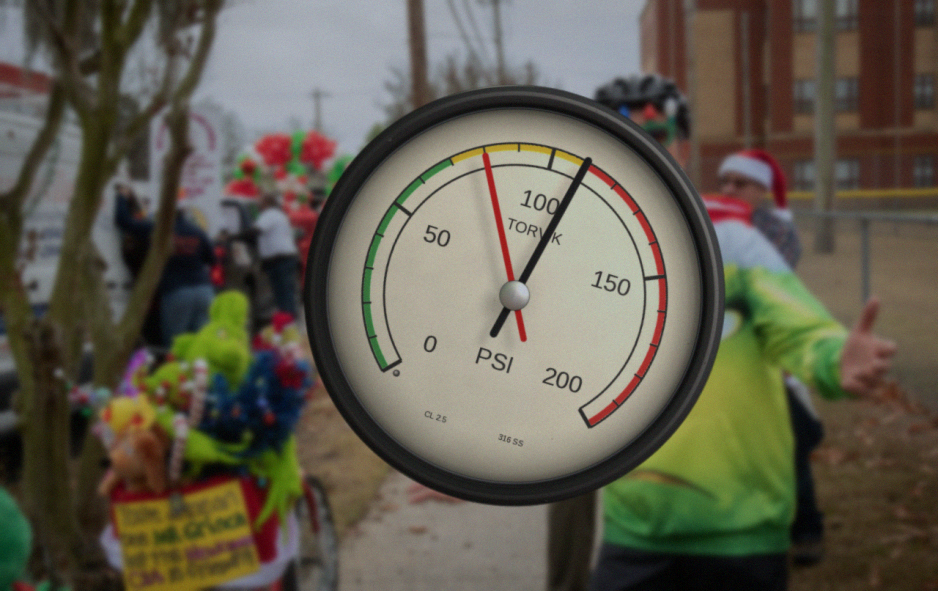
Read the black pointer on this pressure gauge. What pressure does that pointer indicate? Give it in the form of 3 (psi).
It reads 110 (psi)
